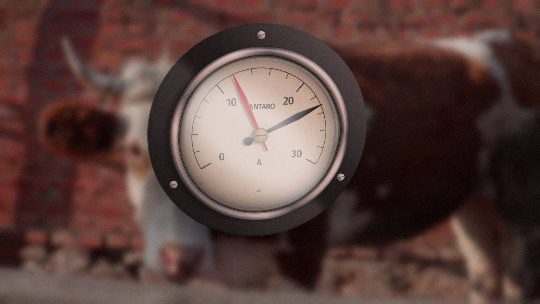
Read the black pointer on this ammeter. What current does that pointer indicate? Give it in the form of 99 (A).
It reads 23 (A)
